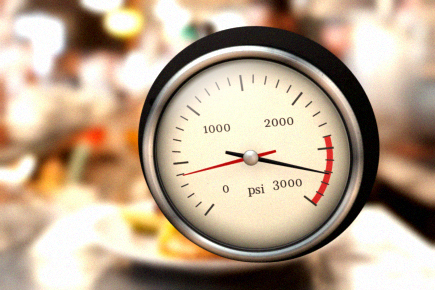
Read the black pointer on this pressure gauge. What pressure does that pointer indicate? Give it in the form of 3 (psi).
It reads 2700 (psi)
